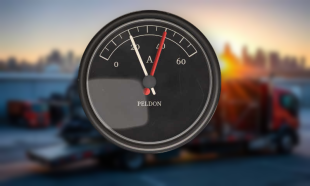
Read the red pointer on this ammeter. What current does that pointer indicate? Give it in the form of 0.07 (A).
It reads 40 (A)
